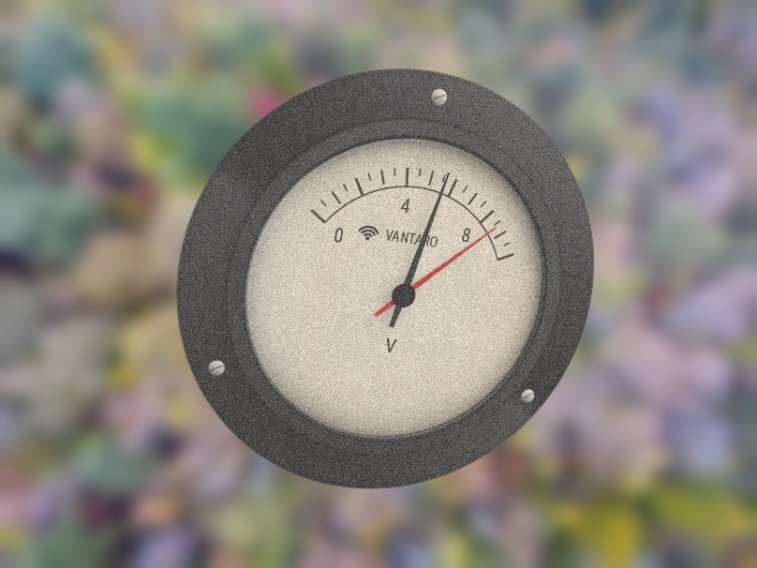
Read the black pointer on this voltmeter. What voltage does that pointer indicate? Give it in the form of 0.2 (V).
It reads 5.5 (V)
